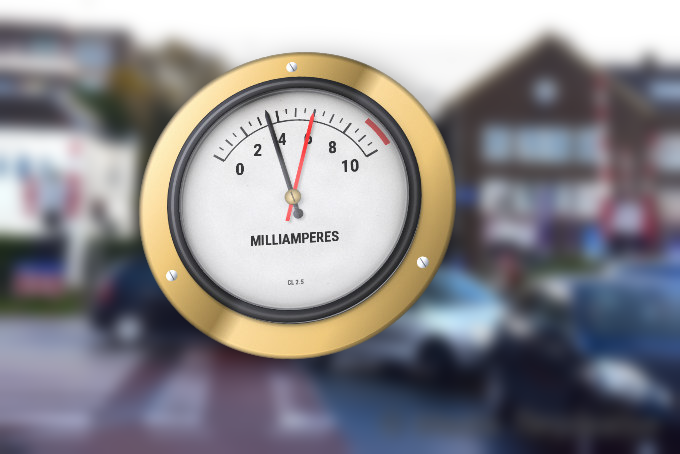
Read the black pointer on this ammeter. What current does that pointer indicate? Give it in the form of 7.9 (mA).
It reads 3.5 (mA)
